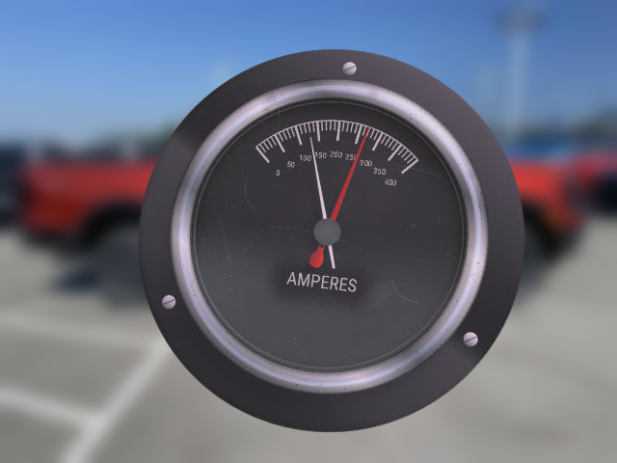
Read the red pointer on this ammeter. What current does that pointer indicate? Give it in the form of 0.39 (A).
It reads 270 (A)
